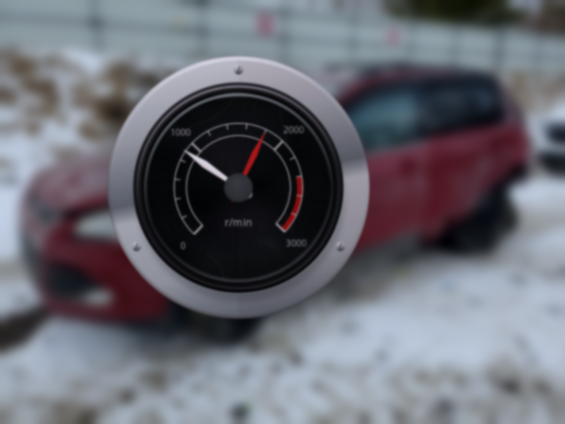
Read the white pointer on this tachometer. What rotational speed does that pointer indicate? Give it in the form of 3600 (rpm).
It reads 900 (rpm)
